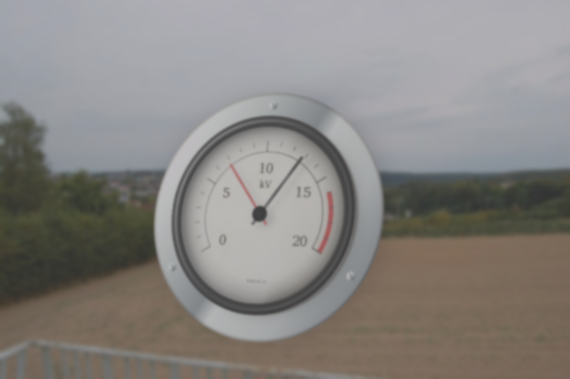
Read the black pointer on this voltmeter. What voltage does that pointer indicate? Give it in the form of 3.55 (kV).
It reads 13 (kV)
